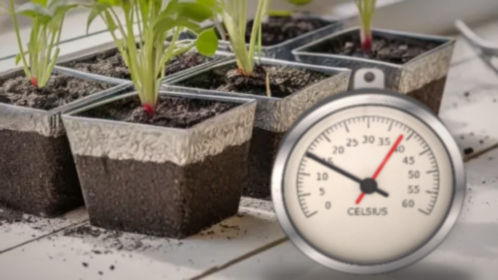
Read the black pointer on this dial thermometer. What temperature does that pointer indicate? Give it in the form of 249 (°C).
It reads 15 (°C)
